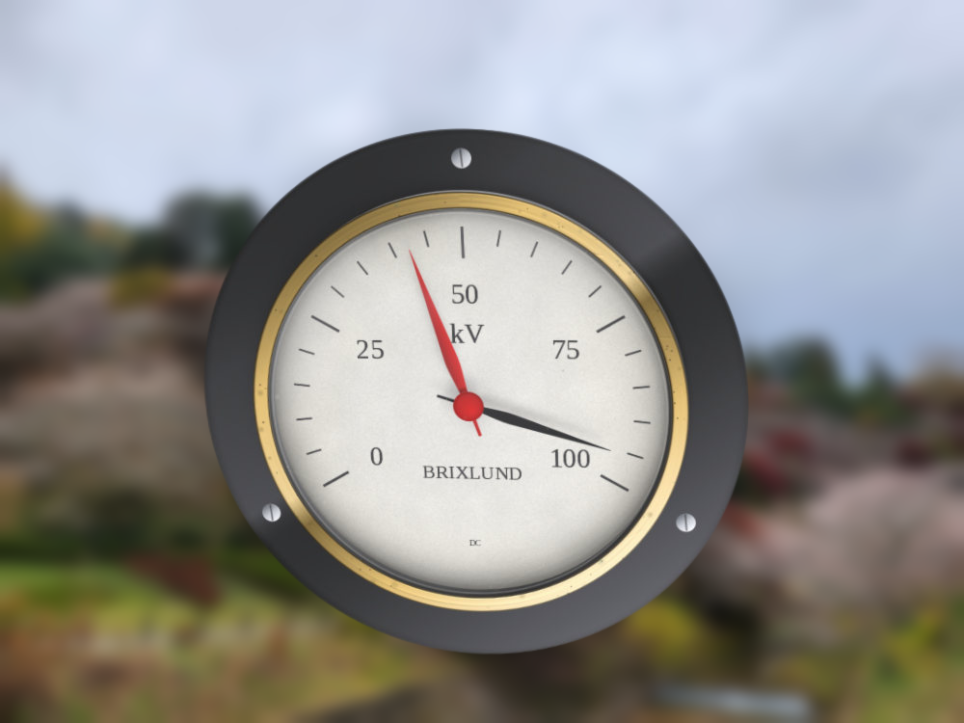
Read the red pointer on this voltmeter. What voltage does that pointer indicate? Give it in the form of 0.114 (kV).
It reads 42.5 (kV)
